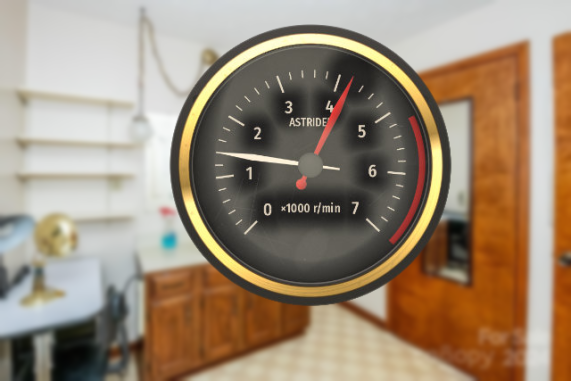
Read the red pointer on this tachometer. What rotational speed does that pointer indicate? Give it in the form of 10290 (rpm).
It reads 4200 (rpm)
